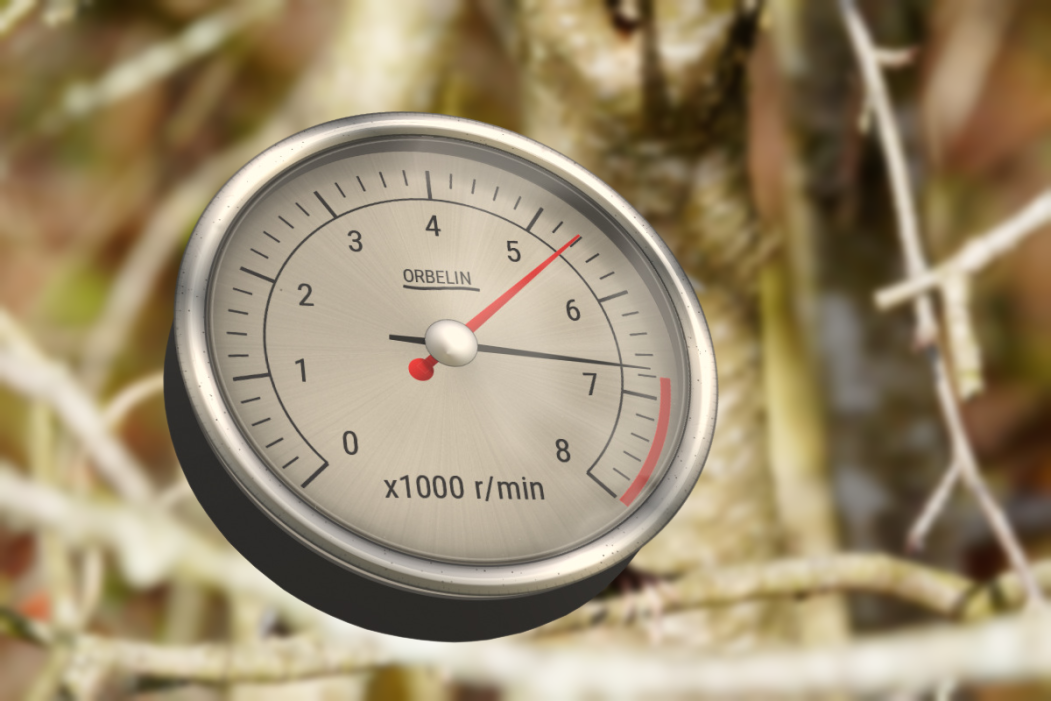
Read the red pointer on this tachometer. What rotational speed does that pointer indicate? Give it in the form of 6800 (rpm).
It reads 5400 (rpm)
